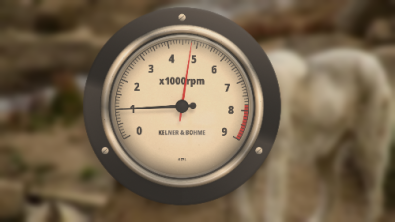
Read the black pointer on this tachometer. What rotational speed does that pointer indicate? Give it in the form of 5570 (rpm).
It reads 1000 (rpm)
